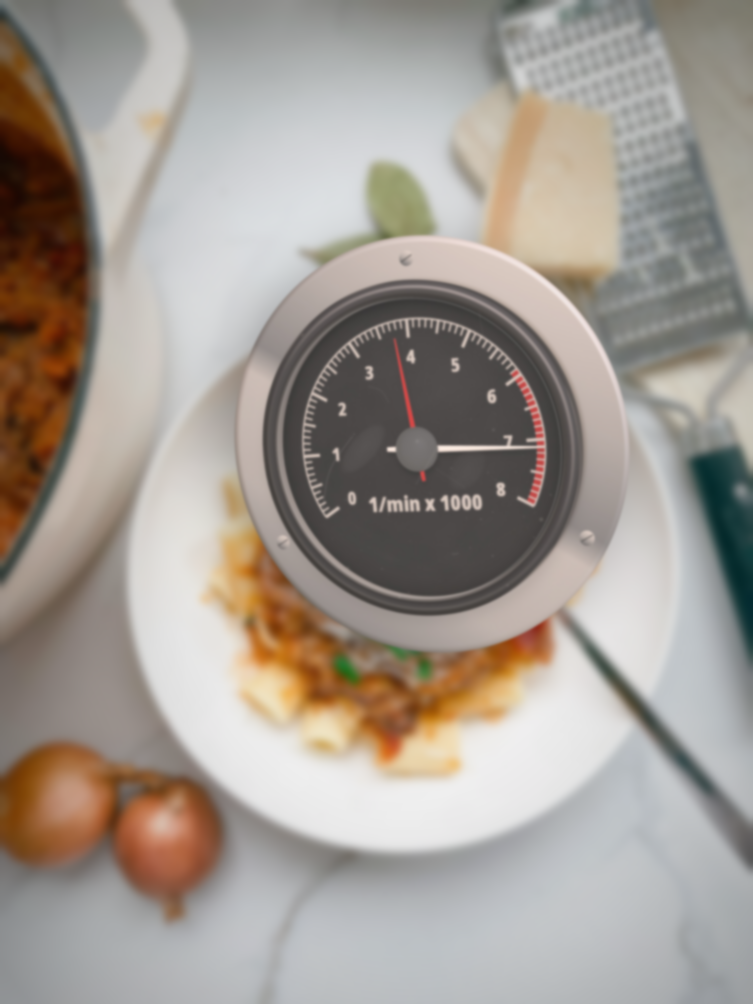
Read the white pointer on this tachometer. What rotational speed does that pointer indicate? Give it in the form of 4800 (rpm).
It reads 7100 (rpm)
